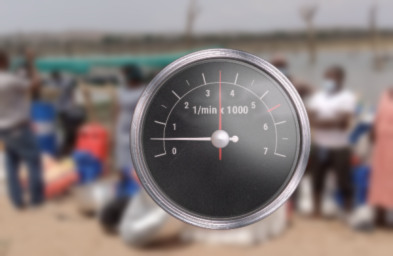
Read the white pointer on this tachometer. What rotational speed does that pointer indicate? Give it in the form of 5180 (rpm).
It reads 500 (rpm)
